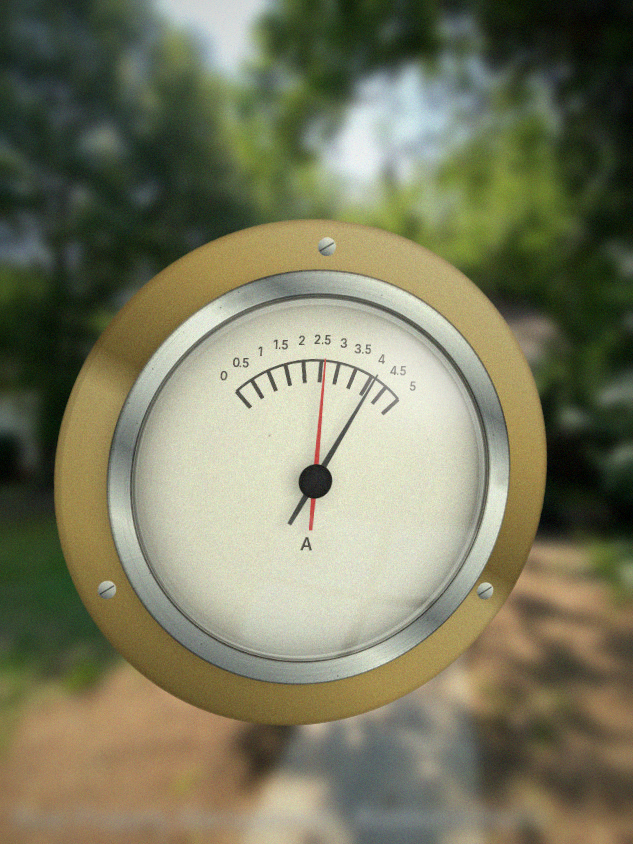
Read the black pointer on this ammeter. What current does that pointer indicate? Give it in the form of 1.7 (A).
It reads 4 (A)
